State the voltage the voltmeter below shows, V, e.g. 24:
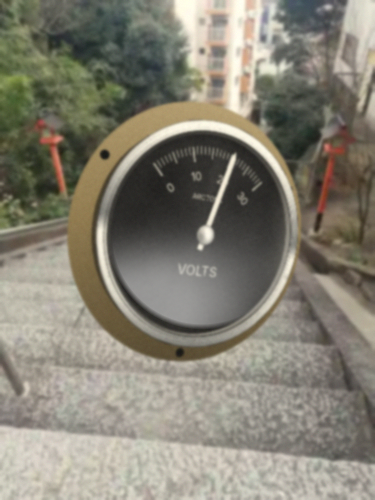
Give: 20
